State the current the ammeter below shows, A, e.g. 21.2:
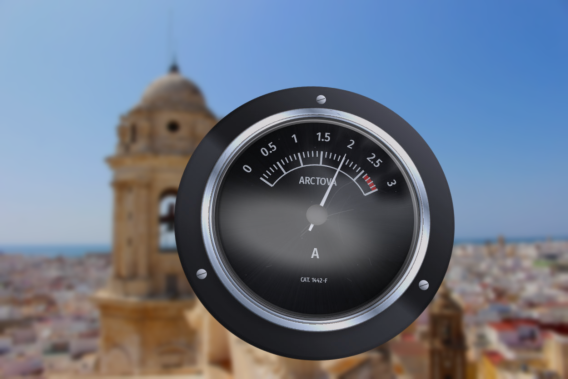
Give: 2
